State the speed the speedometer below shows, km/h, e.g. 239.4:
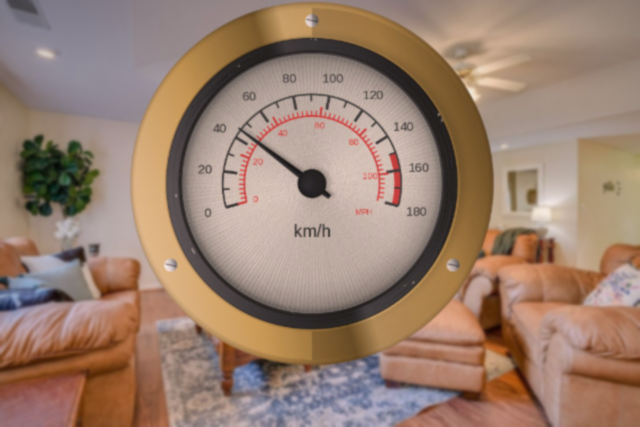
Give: 45
